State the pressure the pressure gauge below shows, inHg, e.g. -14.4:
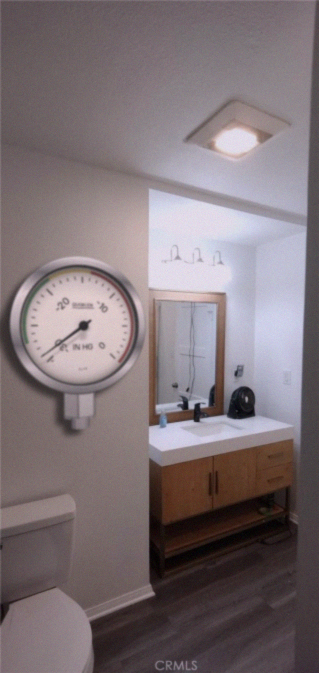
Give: -29
